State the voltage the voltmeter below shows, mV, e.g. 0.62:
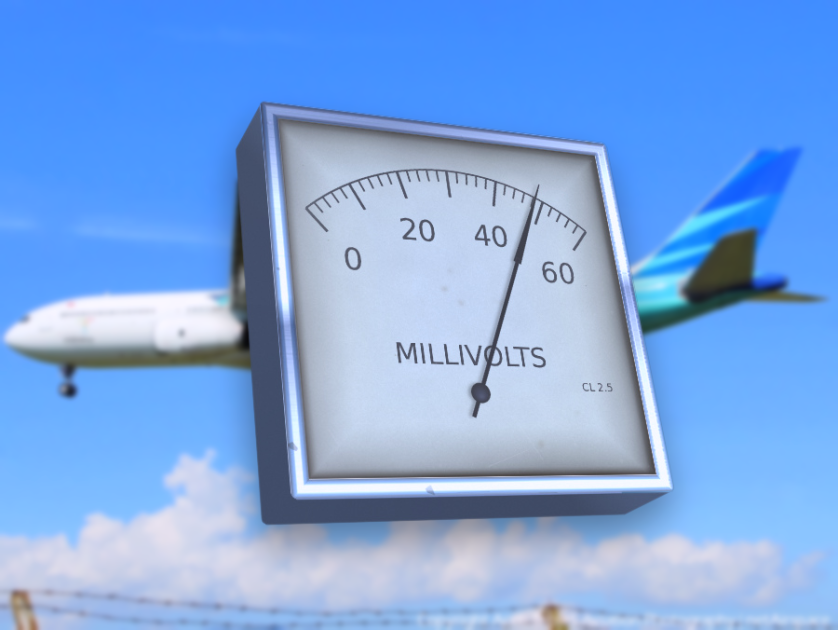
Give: 48
